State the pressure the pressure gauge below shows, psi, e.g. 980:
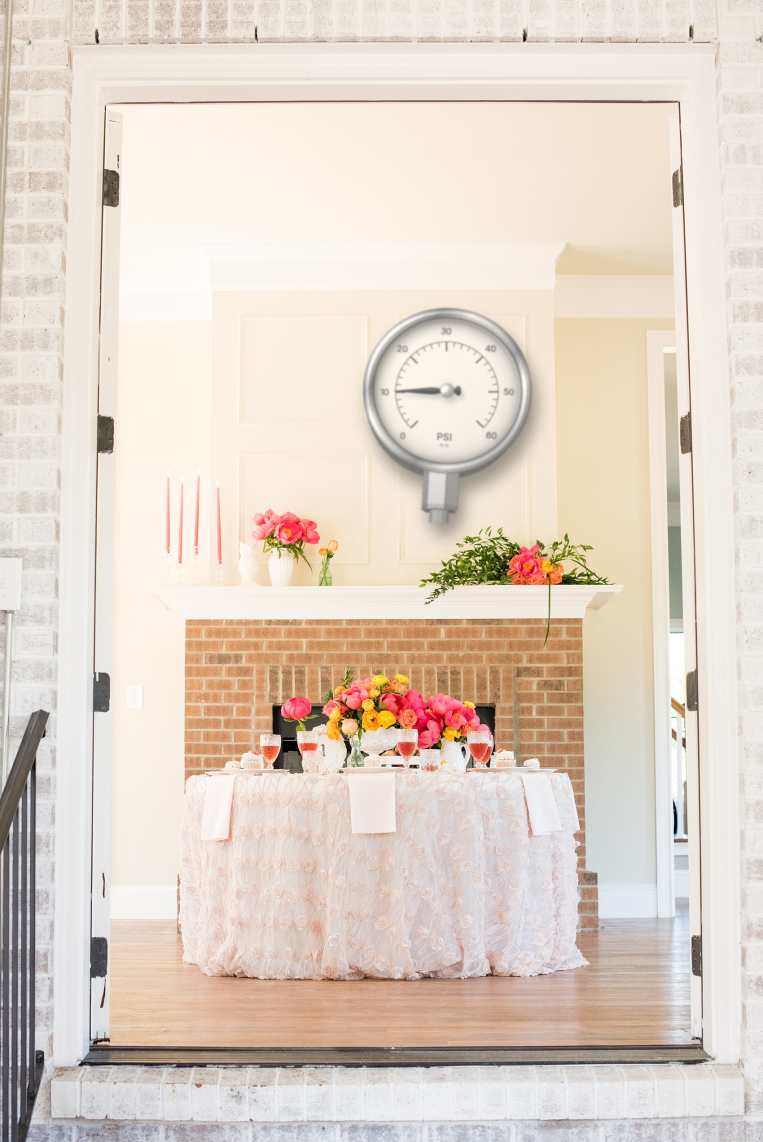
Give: 10
